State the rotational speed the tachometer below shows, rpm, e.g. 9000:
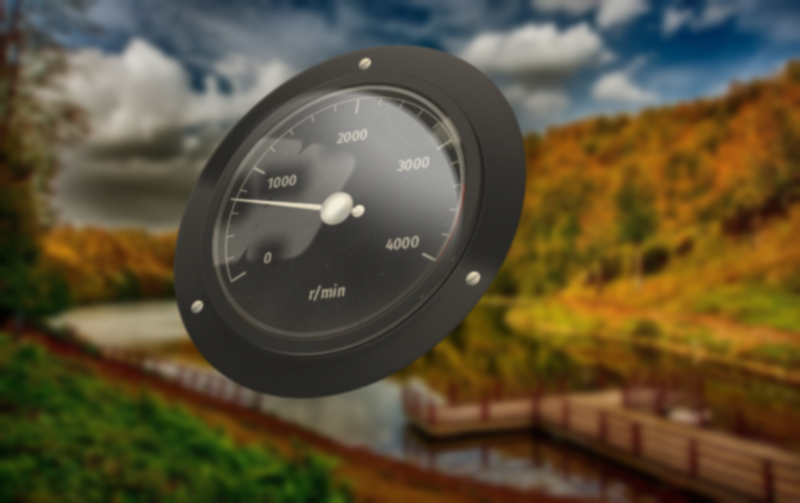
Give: 700
